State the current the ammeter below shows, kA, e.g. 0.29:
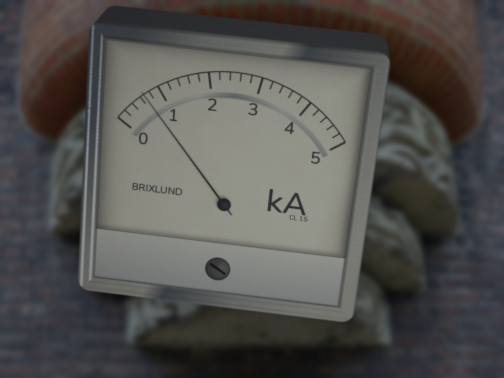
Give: 0.7
